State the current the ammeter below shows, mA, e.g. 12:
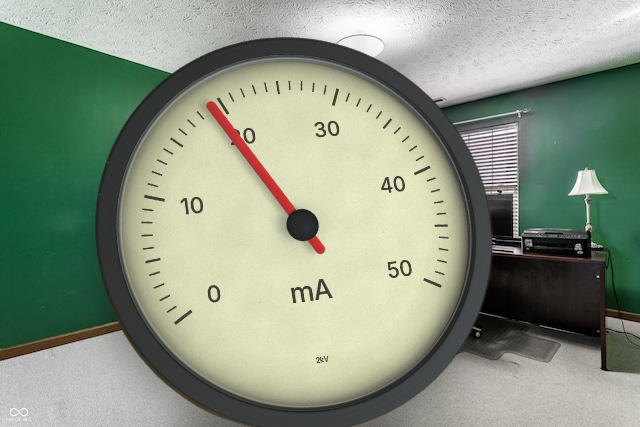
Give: 19
